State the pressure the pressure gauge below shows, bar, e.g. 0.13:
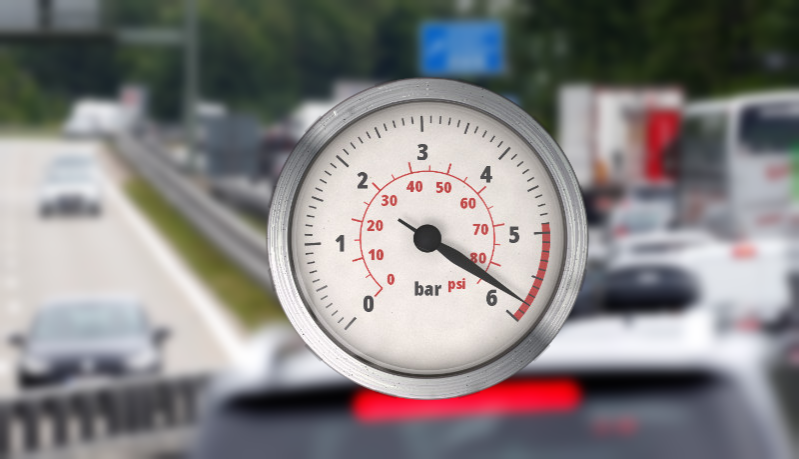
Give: 5.8
